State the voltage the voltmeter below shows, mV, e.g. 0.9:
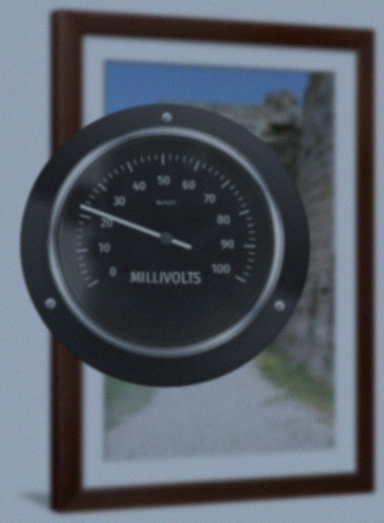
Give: 22
